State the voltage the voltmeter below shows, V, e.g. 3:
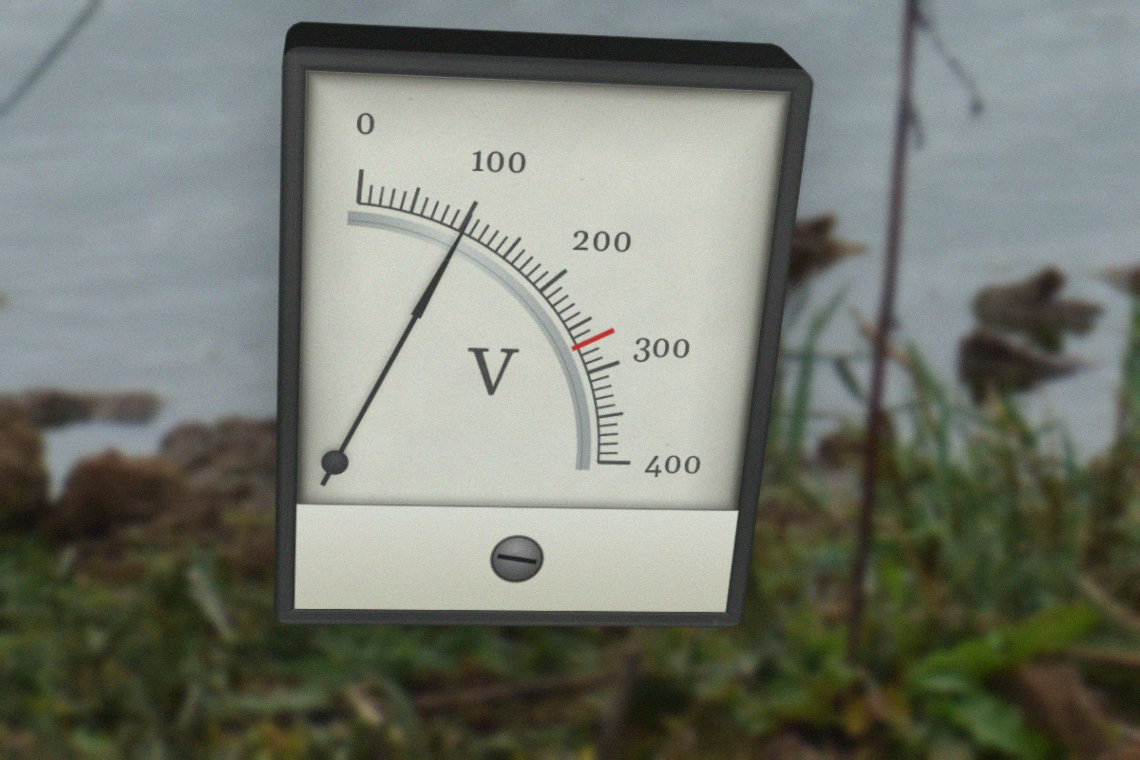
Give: 100
